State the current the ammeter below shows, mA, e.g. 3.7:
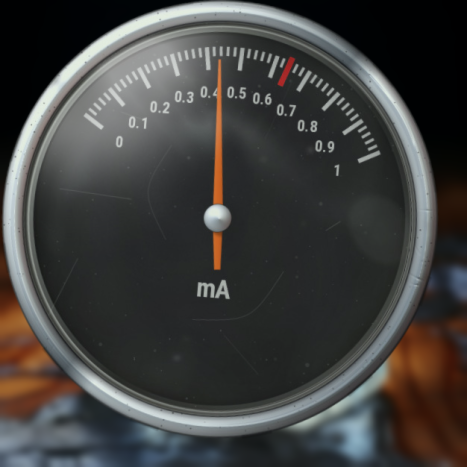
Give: 0.44
